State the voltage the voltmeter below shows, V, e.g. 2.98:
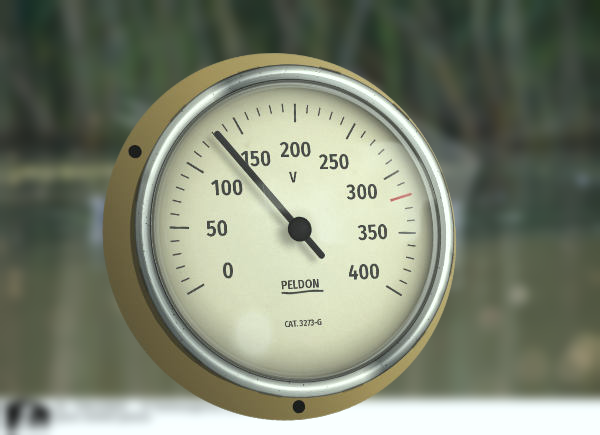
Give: 130
